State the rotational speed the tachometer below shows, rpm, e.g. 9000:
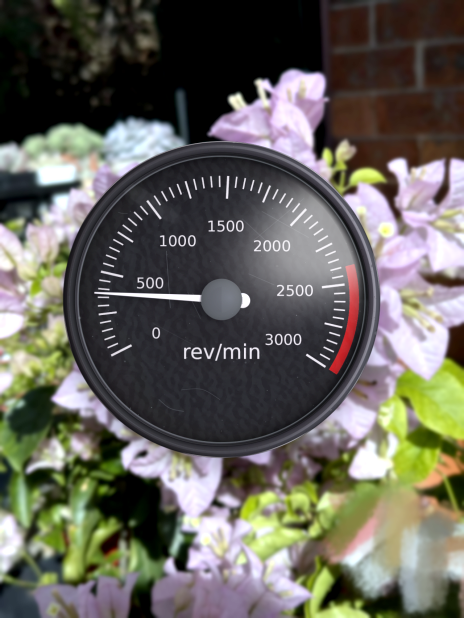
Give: 375
